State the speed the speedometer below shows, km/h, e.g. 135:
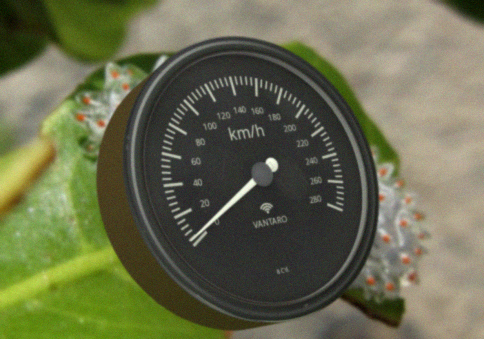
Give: 4
